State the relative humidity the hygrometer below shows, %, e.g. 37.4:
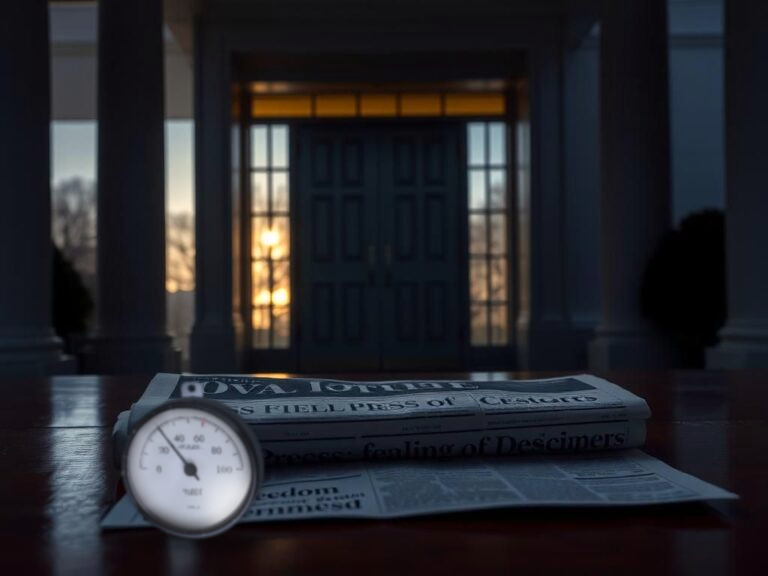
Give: 30
